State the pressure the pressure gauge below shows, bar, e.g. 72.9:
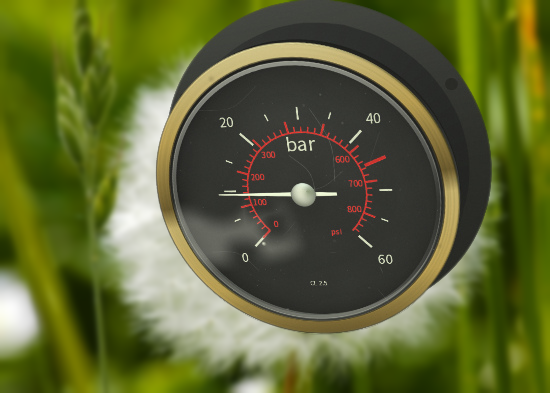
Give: 10
